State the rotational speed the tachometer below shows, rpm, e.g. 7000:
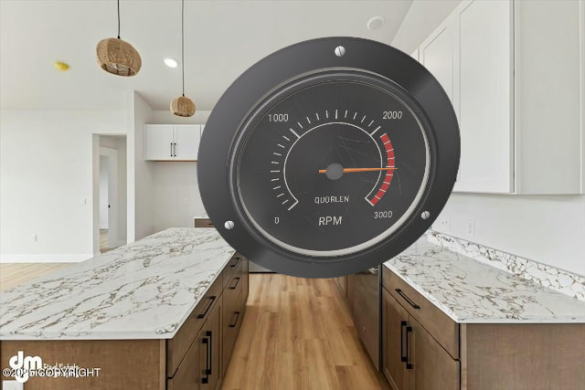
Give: 2500
